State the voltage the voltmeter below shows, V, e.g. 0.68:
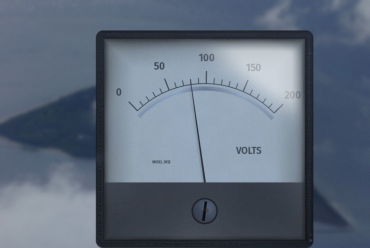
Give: 80
